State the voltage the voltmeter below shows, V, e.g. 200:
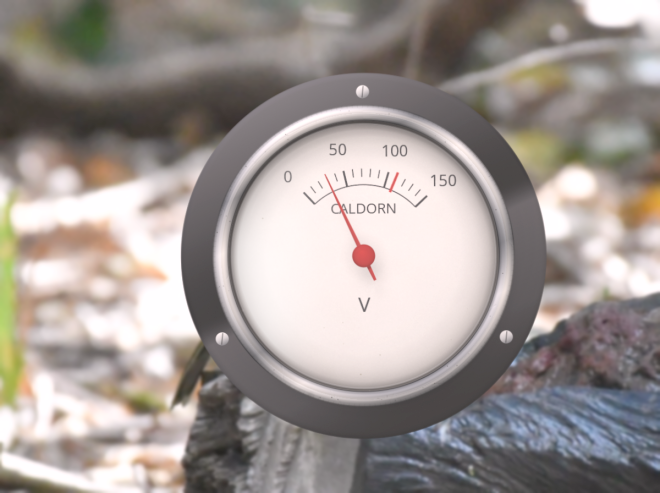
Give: 30
